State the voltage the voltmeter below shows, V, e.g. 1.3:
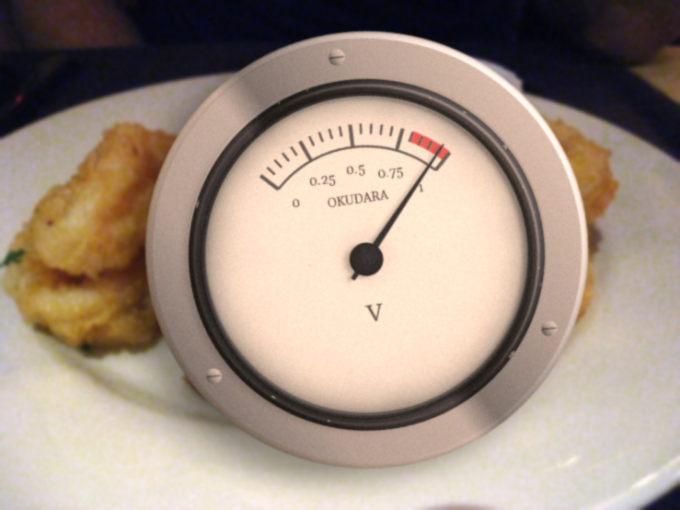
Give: 0.95
